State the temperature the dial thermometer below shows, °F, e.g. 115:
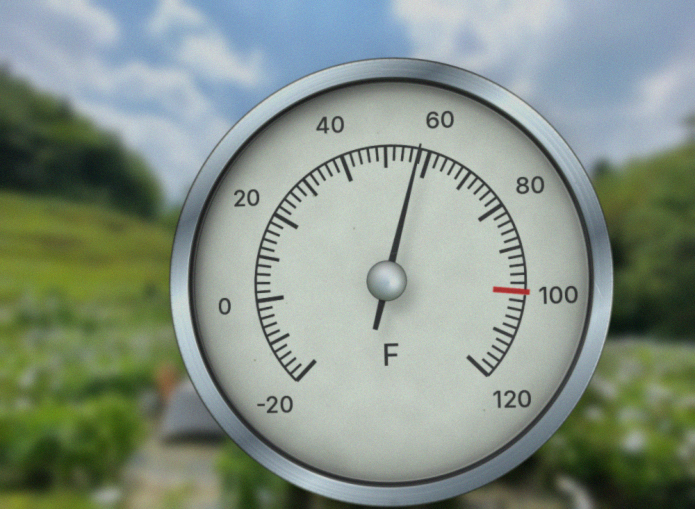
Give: 58
